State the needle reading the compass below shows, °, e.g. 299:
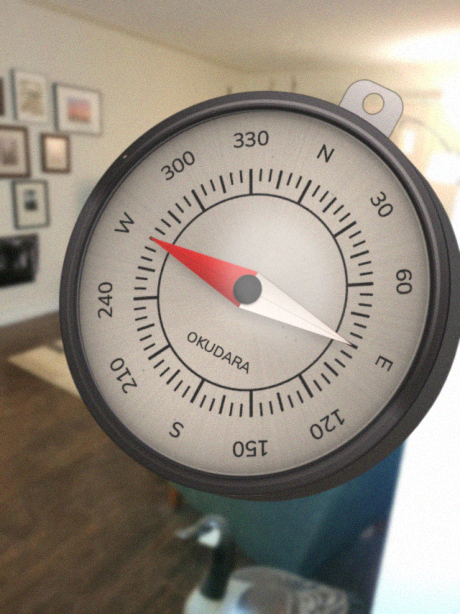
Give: 270
